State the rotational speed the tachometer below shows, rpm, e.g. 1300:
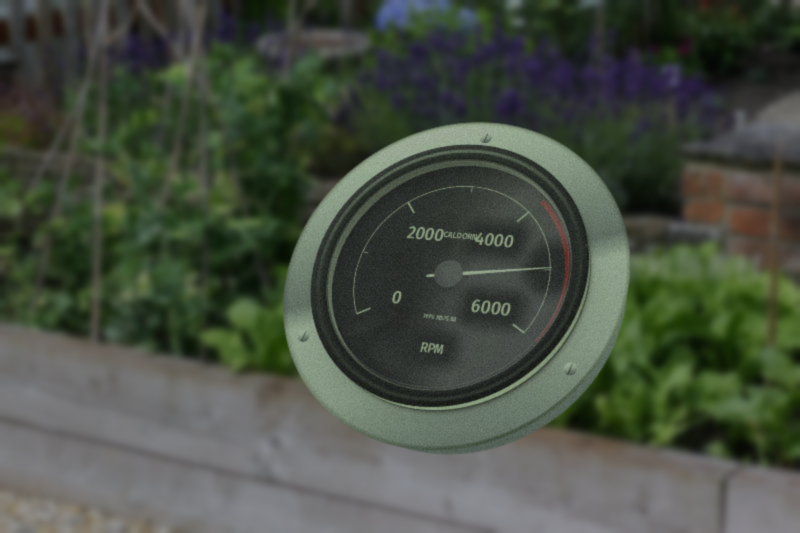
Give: 5000
